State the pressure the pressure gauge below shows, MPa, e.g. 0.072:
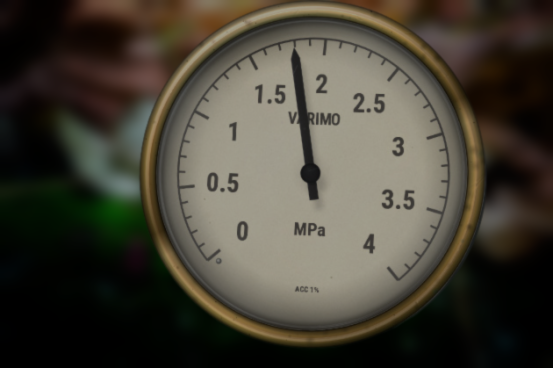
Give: 1.8
